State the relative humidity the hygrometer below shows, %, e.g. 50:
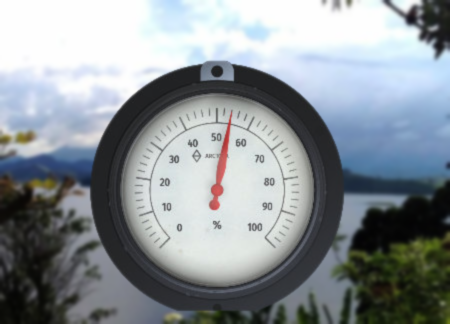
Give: 54
